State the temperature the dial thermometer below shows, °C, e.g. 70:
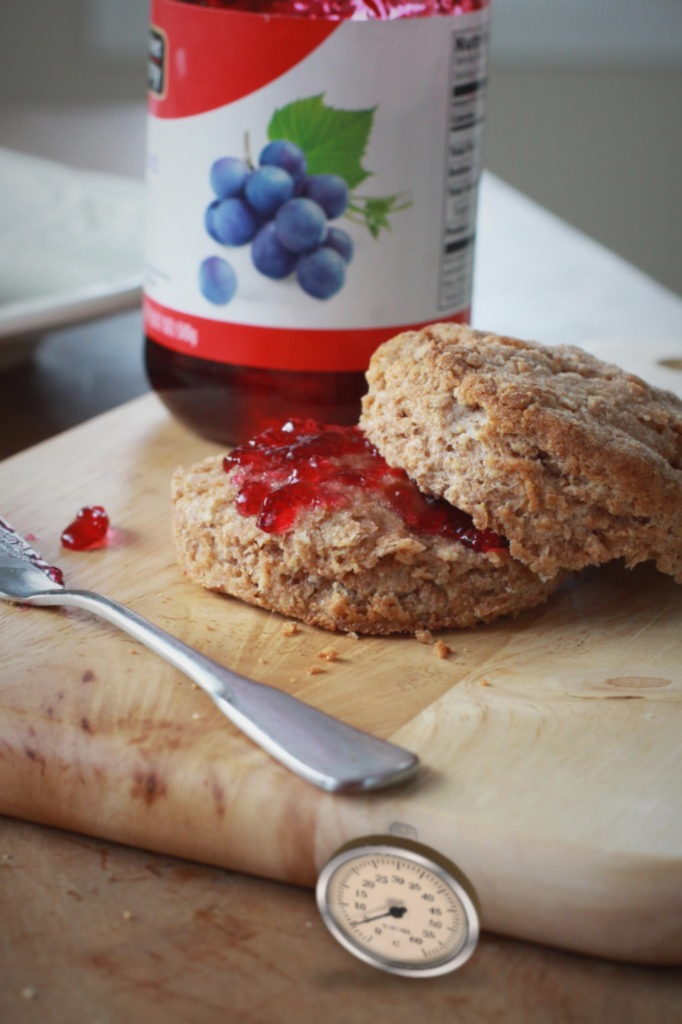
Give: 5
